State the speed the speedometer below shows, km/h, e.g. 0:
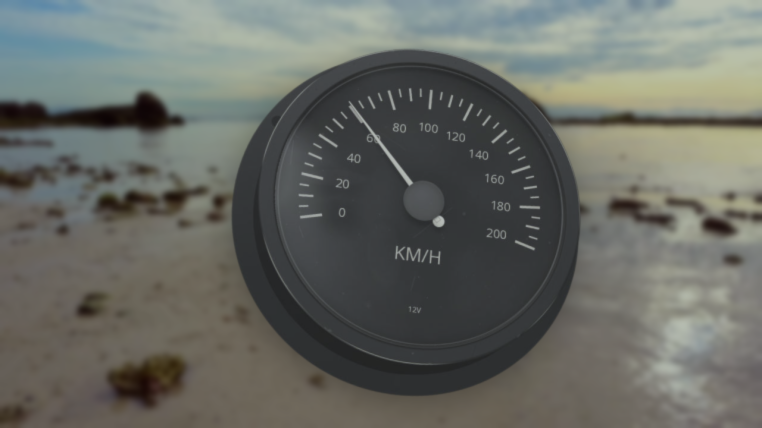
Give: 60
